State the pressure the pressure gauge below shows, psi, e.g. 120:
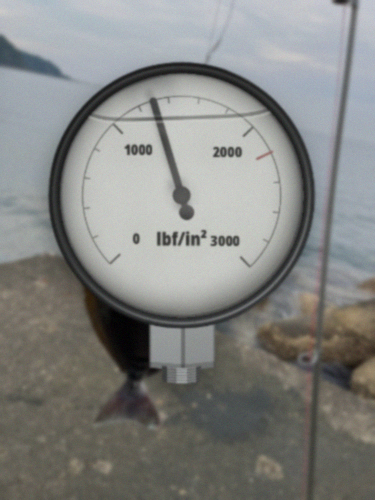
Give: 1300
